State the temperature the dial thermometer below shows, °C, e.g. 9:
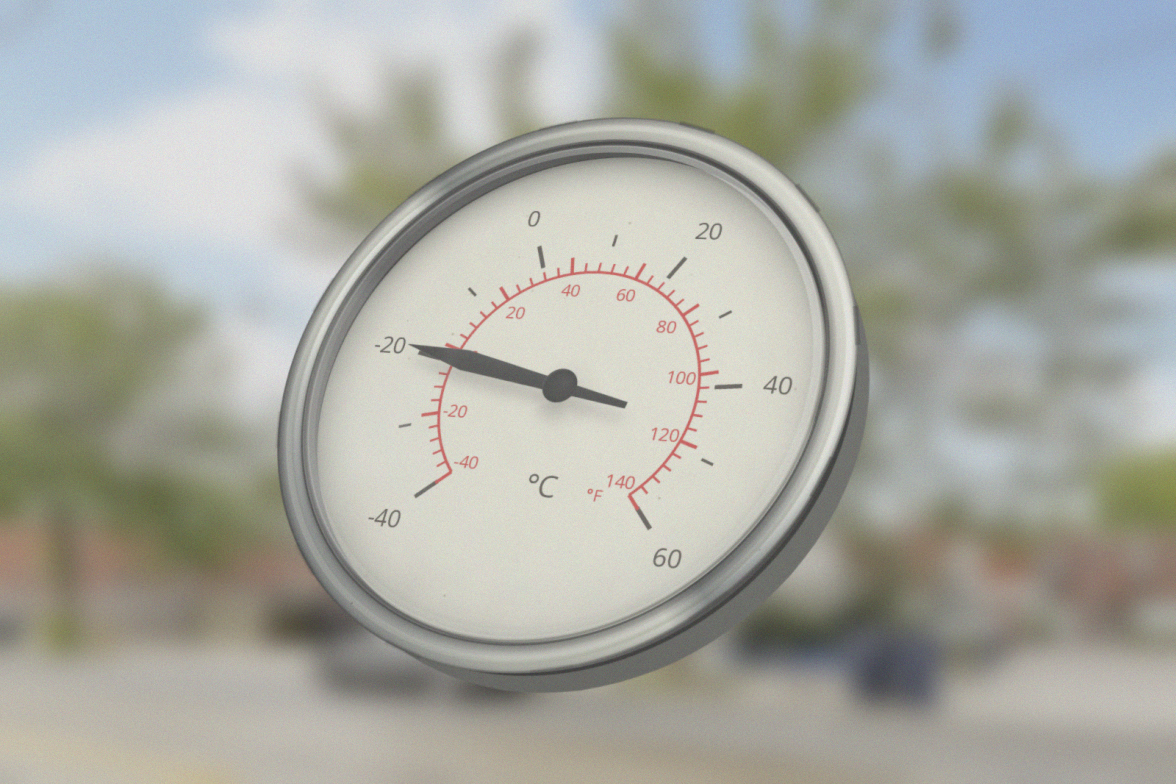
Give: -20
